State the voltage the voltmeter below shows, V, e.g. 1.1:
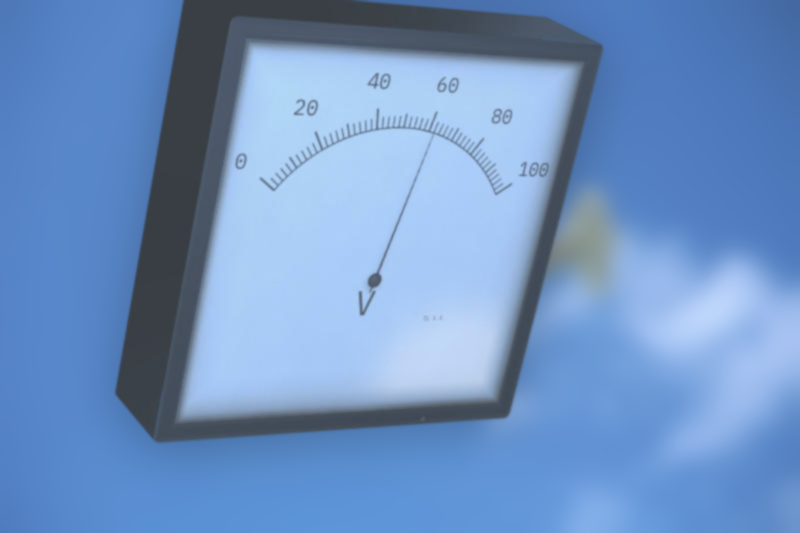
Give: 60
